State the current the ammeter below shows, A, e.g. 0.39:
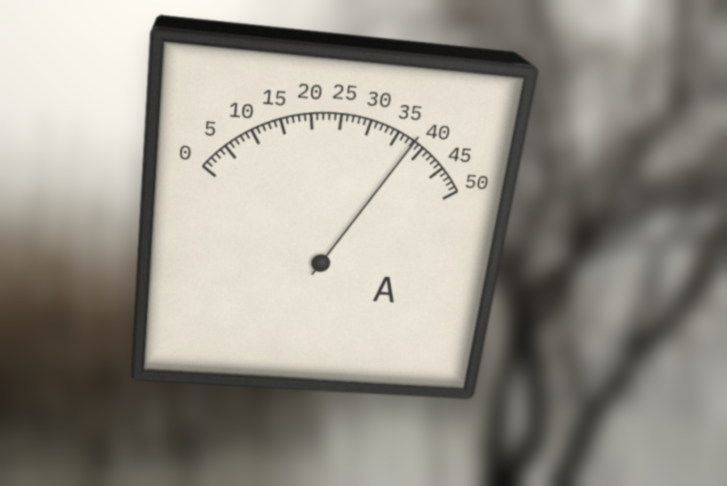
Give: 38
